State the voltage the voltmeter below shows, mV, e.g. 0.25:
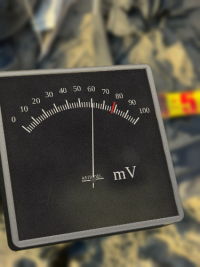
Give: 60
